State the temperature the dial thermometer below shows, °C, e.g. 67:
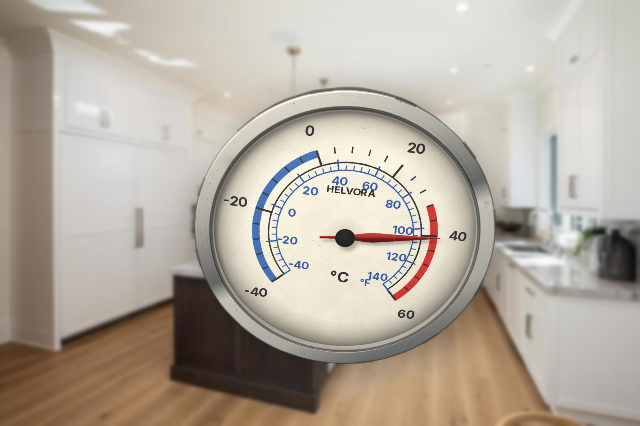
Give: 40
